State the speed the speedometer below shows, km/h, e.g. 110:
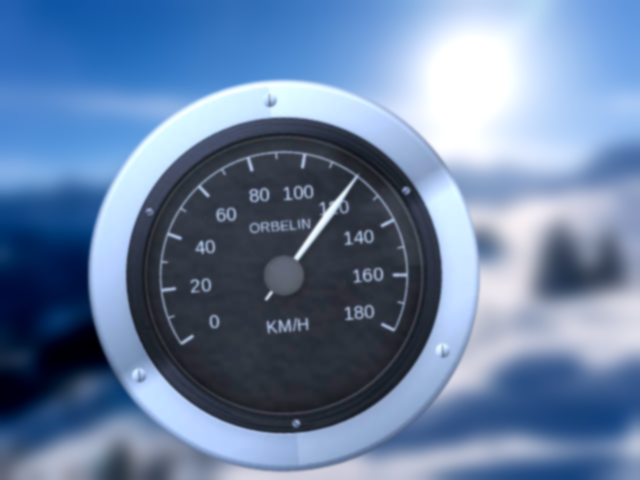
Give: 120
